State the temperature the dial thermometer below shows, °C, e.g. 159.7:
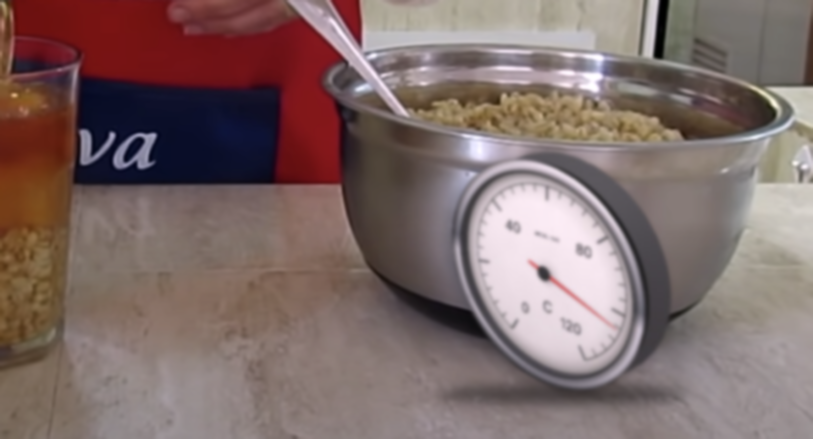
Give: 104
